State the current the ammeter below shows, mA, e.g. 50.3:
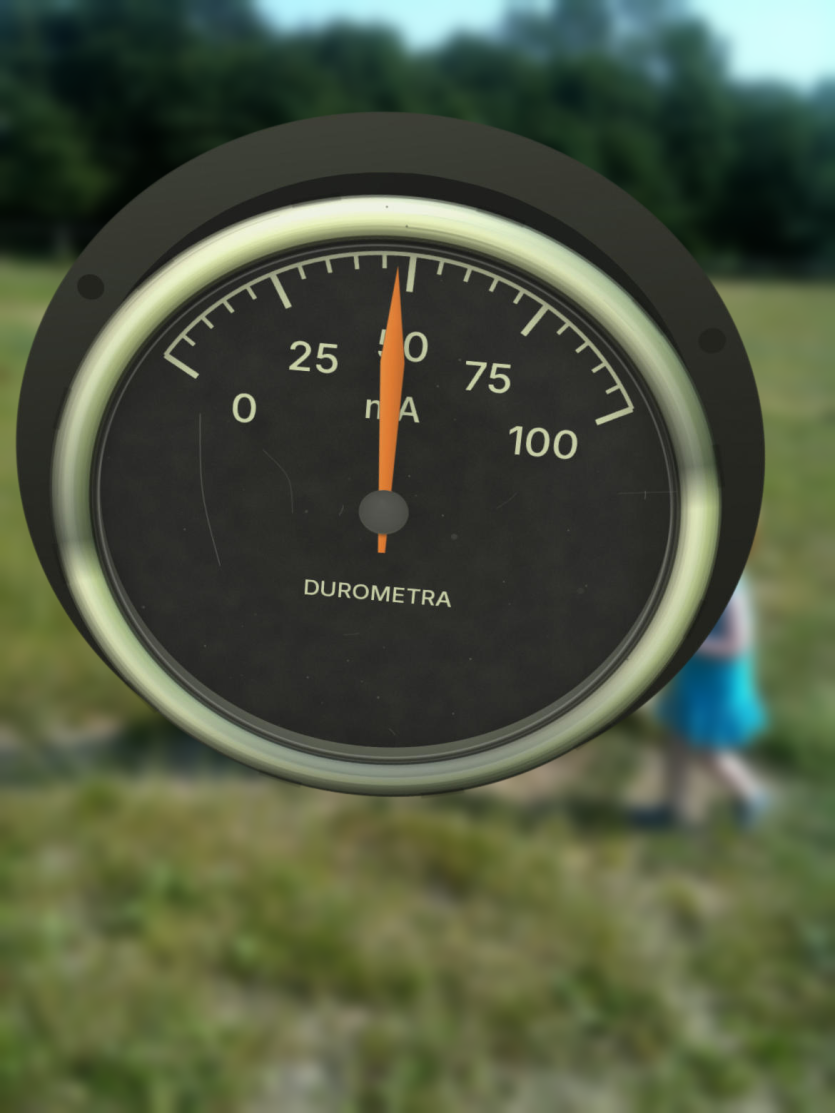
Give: 47.5
